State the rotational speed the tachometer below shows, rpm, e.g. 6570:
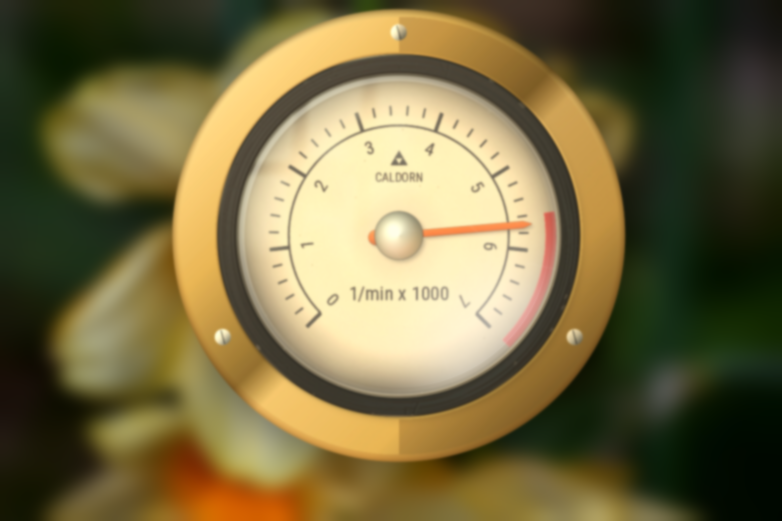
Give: 5700
